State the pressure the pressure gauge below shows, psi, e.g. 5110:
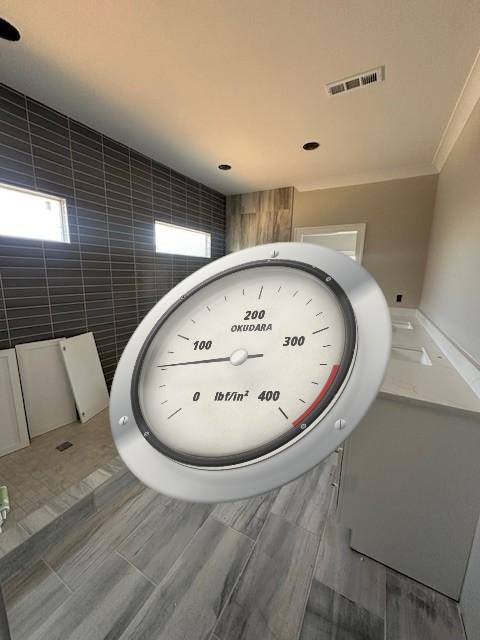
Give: 60
